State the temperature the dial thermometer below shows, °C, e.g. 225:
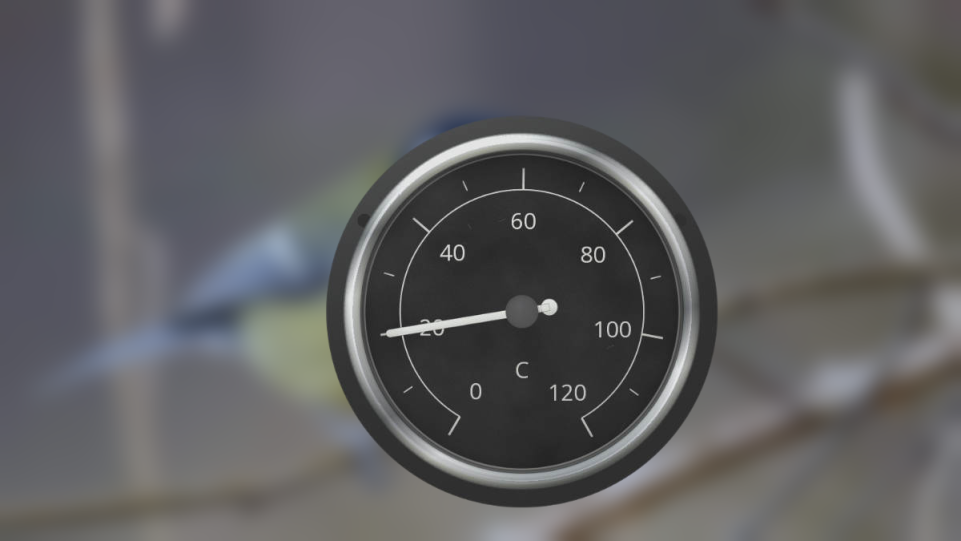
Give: 20
